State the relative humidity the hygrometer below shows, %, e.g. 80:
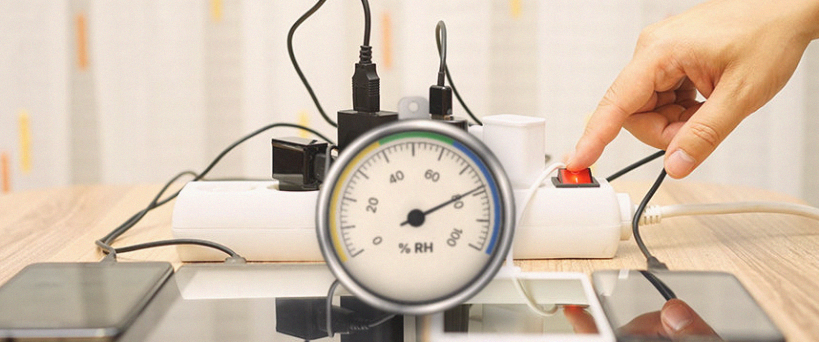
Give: 78
